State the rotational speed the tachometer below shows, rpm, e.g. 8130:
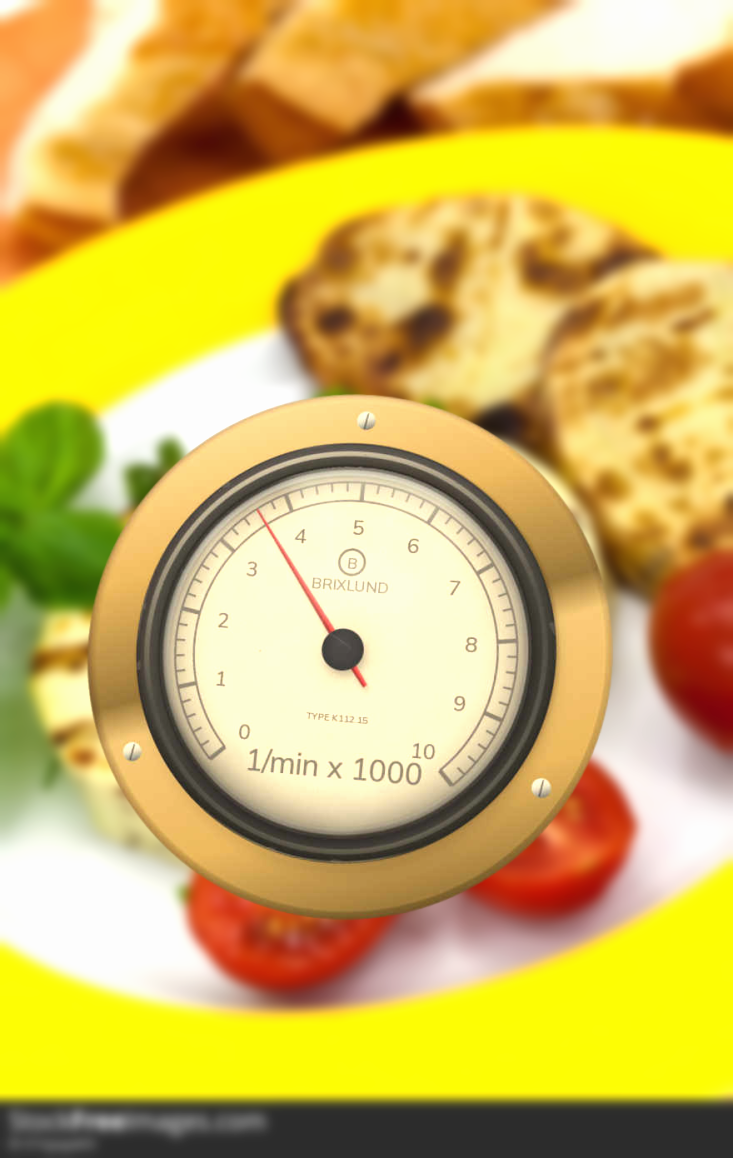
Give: 3600
